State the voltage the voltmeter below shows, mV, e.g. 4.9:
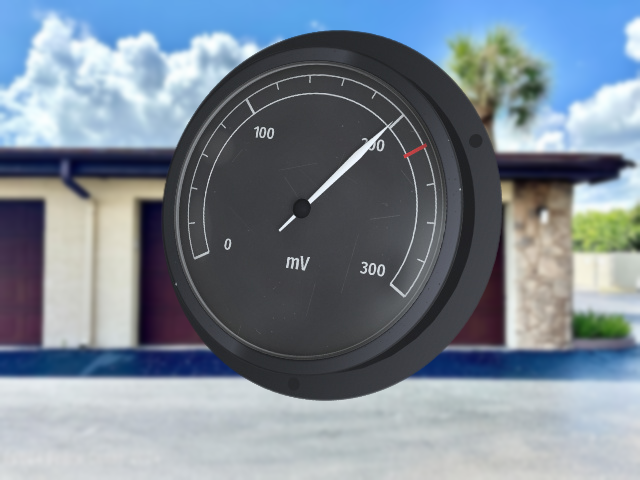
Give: 200
